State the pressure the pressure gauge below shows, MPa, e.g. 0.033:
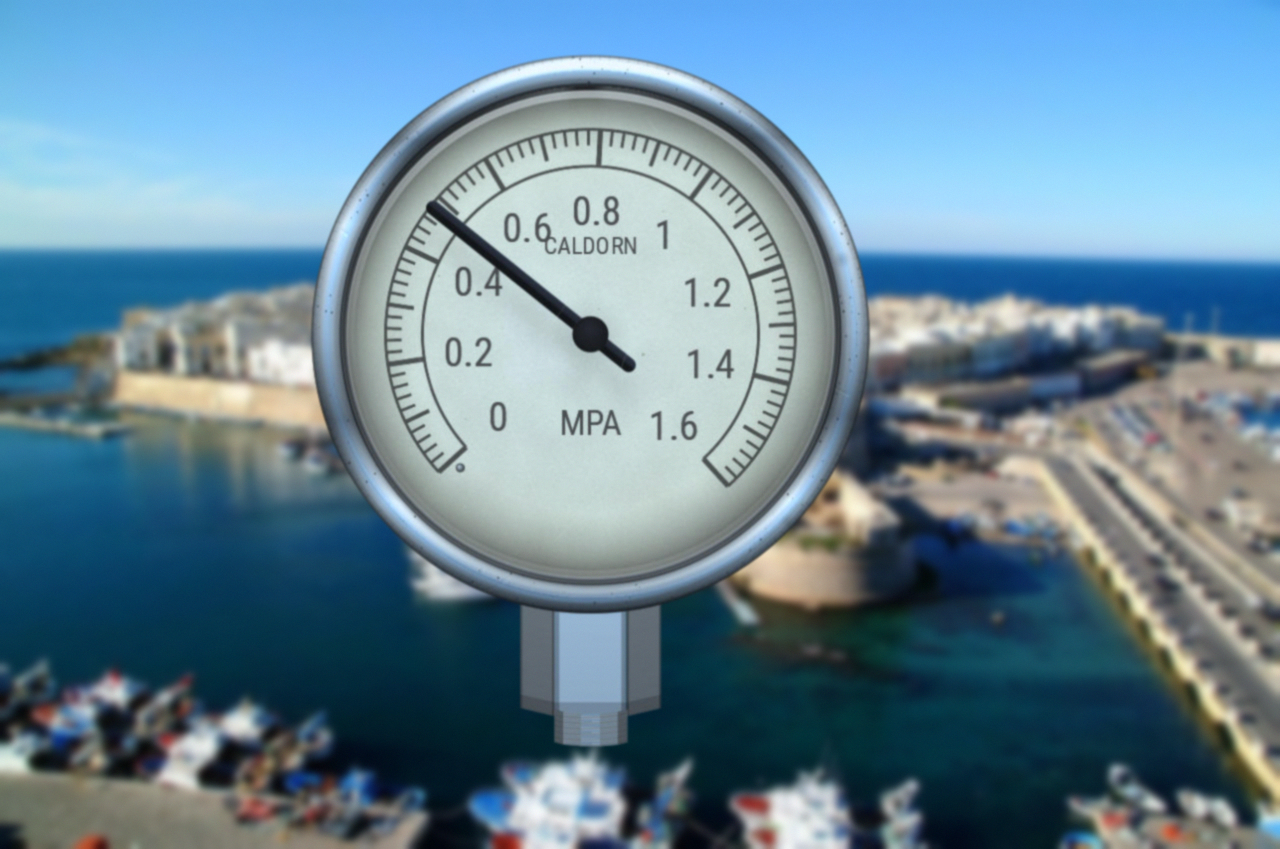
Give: 0.48
